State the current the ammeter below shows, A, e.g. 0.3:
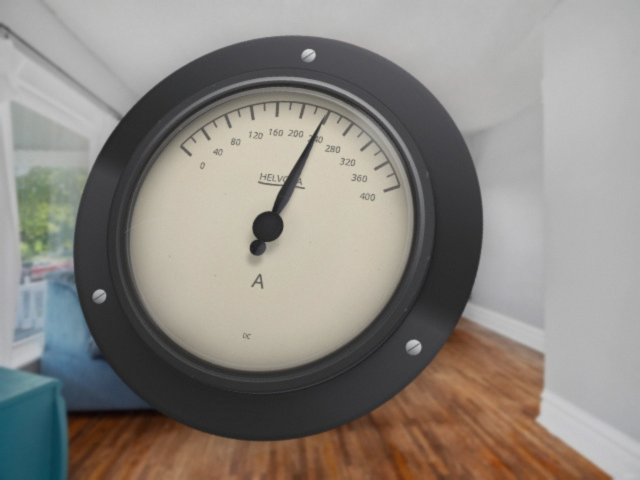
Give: 240
